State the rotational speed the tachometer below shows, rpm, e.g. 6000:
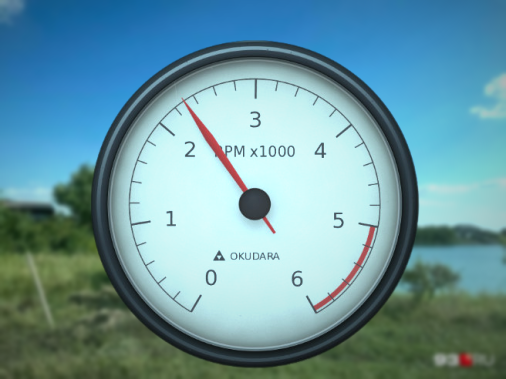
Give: 2300
